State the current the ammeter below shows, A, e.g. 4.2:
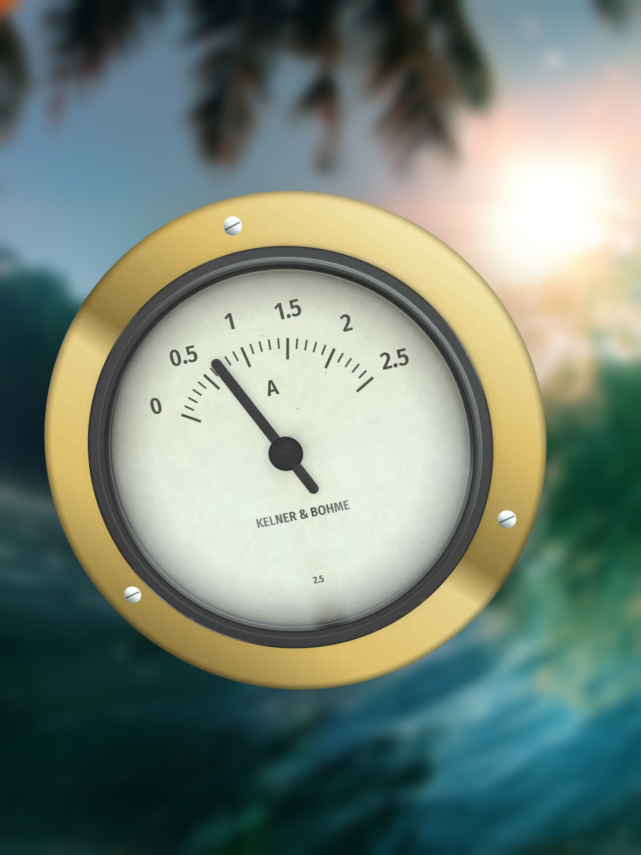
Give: 0.7
